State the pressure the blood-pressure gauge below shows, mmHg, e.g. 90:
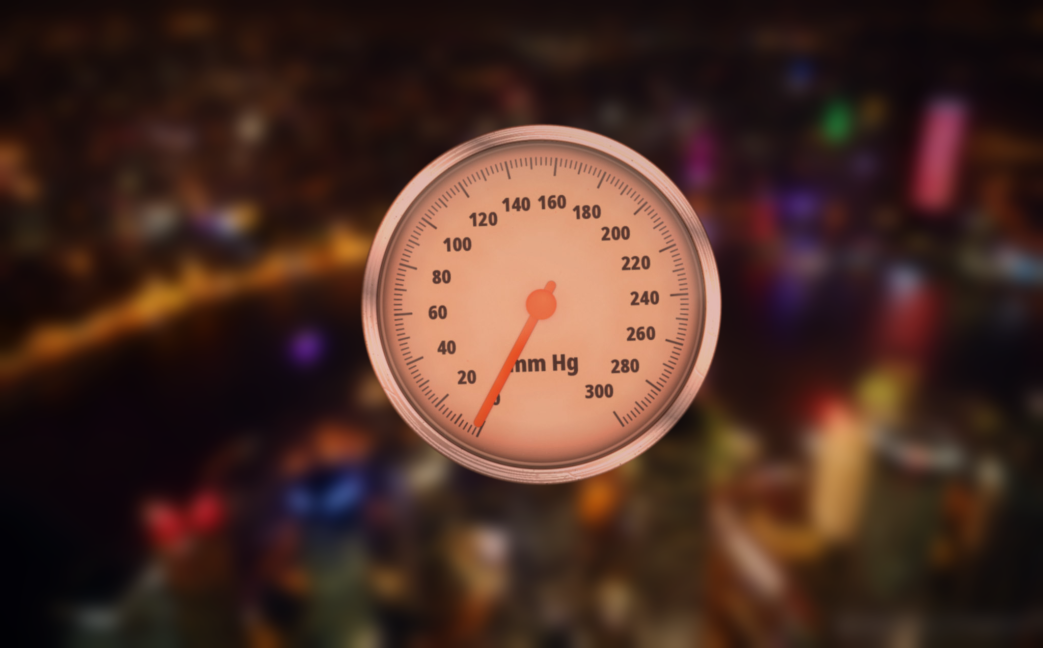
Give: 2
